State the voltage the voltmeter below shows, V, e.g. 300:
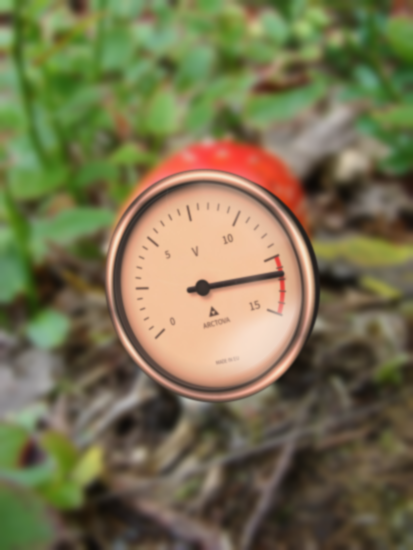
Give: 13.25
